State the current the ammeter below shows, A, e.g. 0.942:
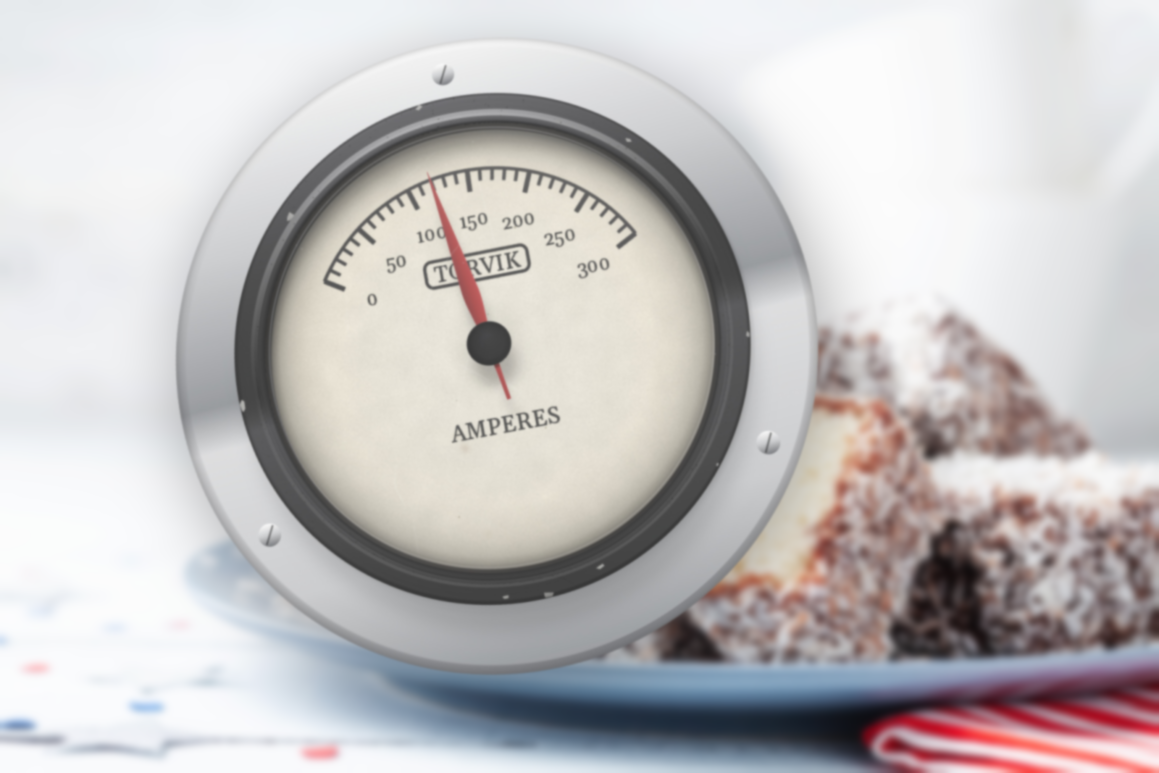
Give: 120
